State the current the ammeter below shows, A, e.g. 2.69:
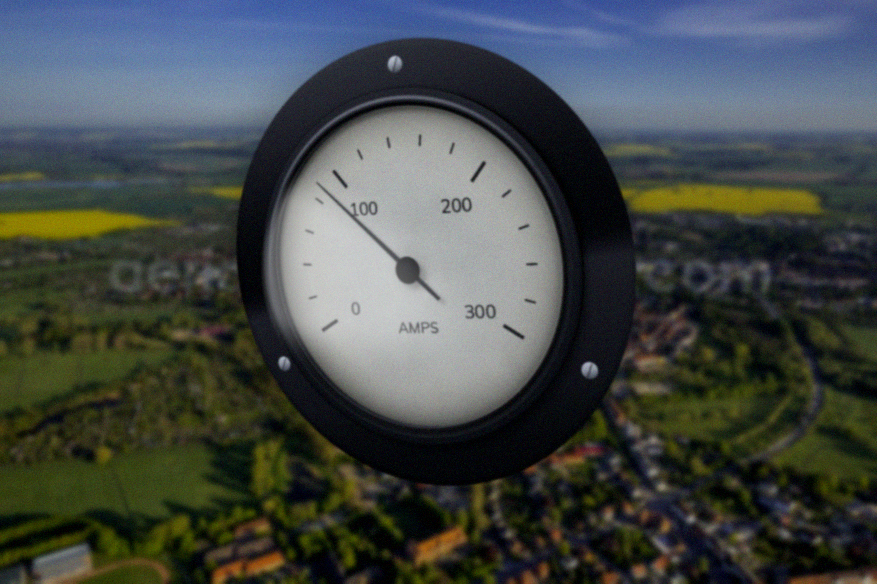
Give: 90
